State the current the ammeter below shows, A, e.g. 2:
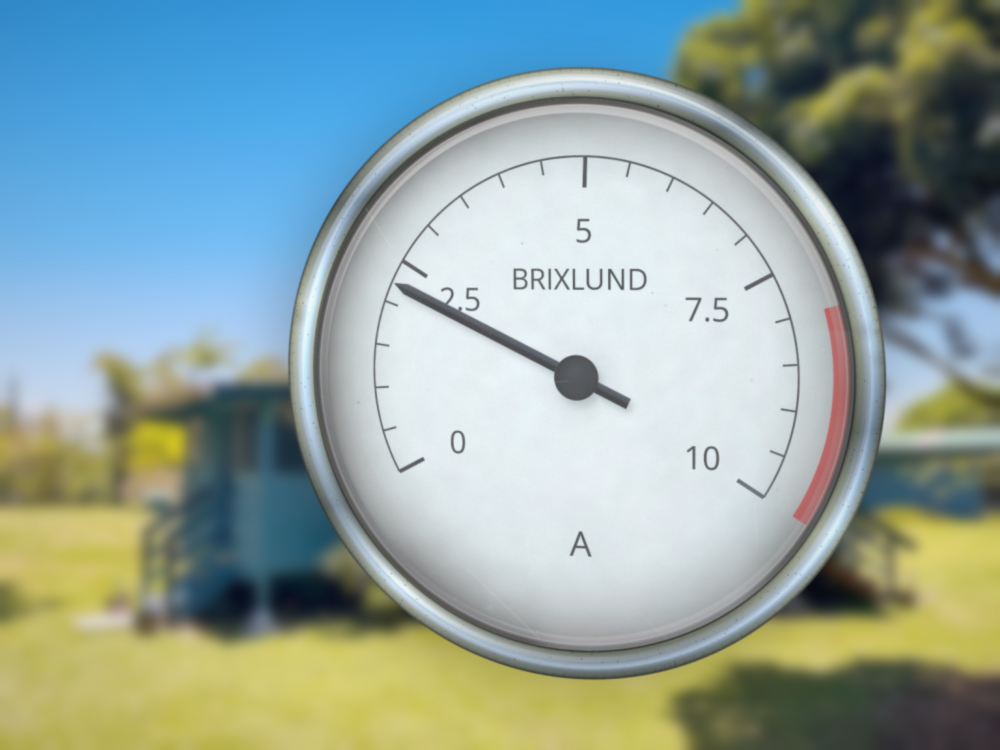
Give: 2.25
